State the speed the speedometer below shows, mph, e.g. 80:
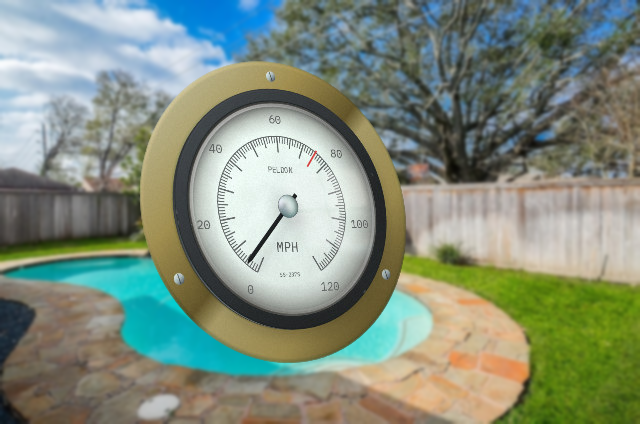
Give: 5
